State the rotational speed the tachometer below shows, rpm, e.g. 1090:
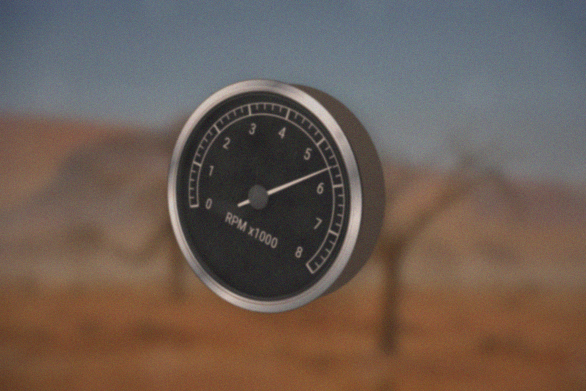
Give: 5600
